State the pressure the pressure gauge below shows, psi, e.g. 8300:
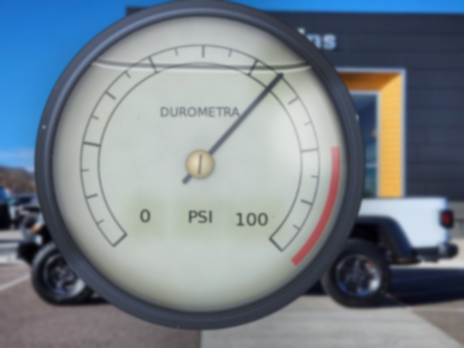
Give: 65
